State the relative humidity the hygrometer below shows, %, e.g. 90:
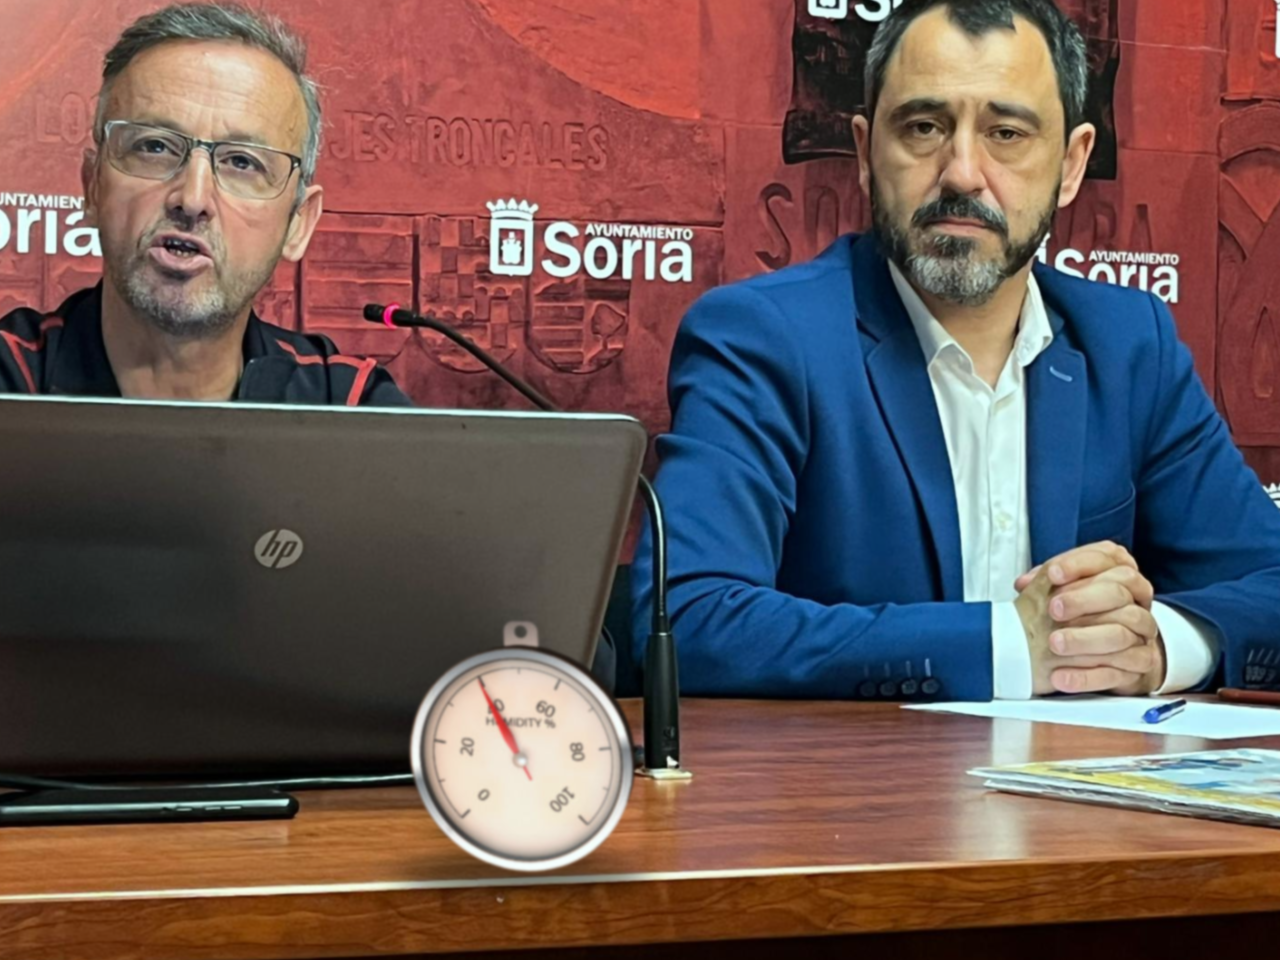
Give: 40
